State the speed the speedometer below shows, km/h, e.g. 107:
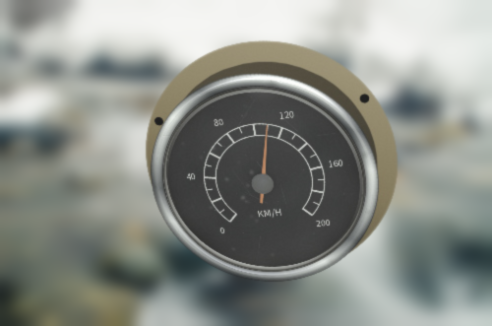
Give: 110
